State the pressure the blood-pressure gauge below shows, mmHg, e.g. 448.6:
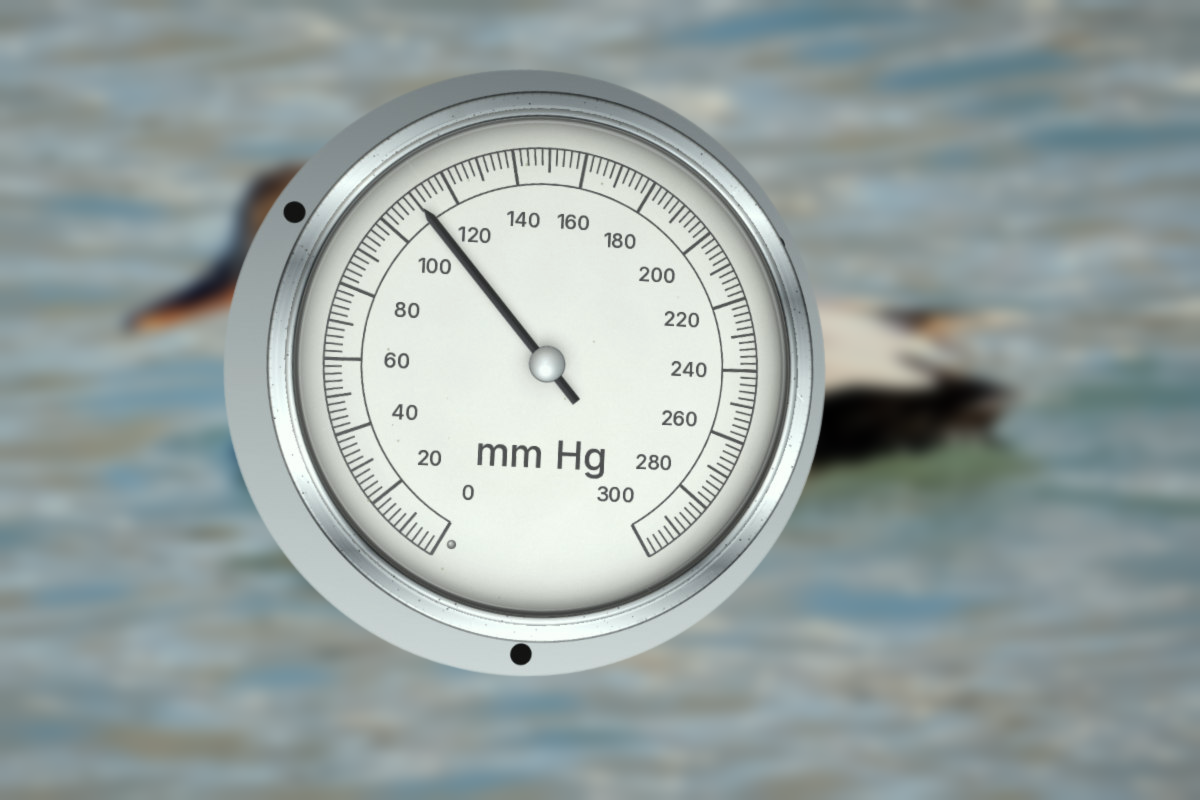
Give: 110
